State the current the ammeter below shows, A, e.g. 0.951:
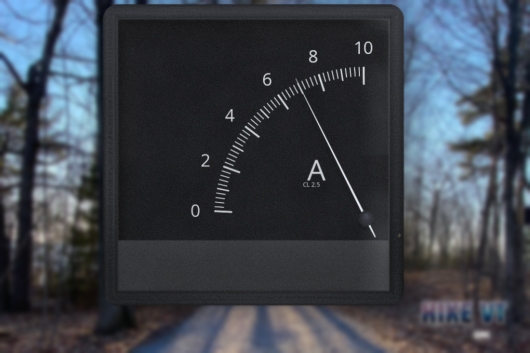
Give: 7
